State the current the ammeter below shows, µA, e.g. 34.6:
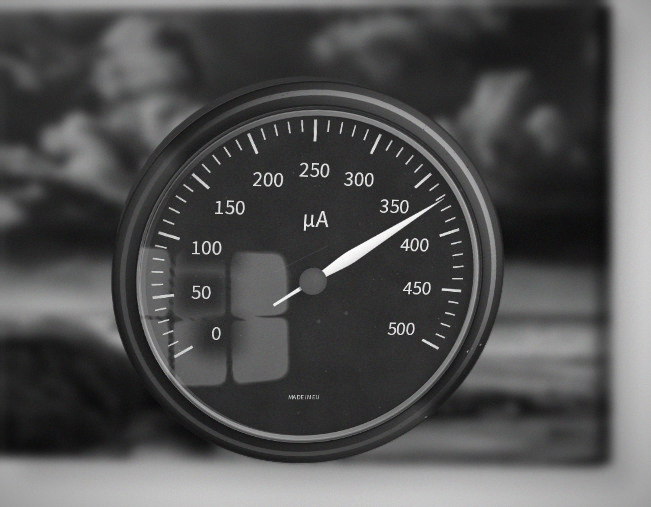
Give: 370
